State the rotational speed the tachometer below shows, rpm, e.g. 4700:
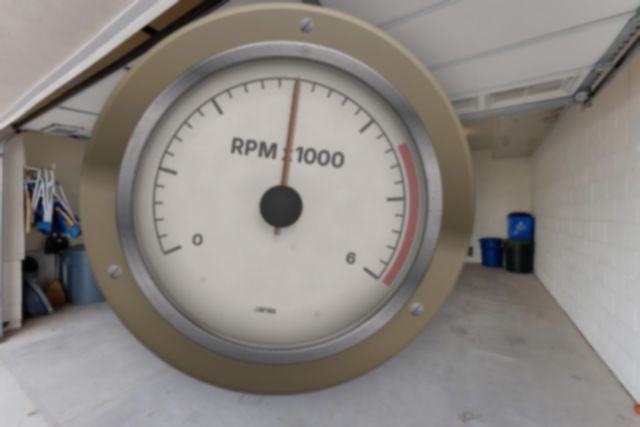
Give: 3000
